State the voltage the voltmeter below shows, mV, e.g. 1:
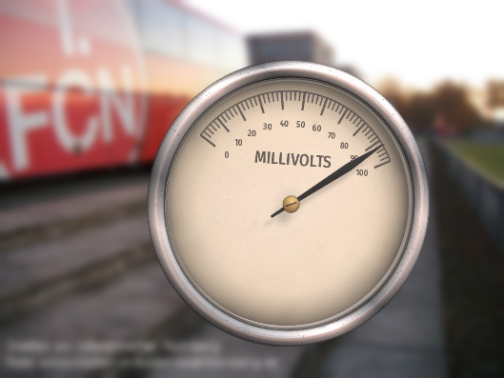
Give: 92
